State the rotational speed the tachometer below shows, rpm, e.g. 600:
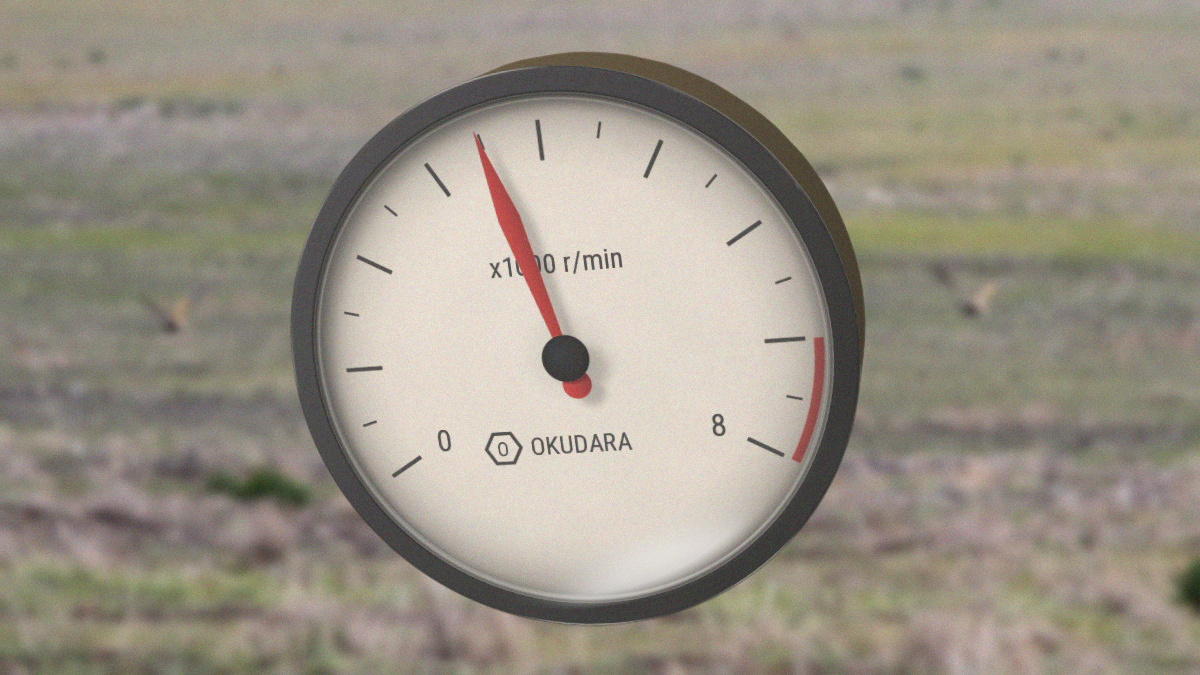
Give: 3500
